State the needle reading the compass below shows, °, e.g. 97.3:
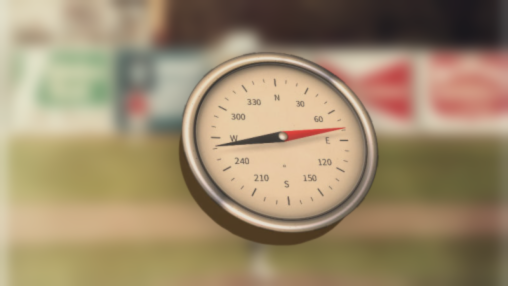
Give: 80
